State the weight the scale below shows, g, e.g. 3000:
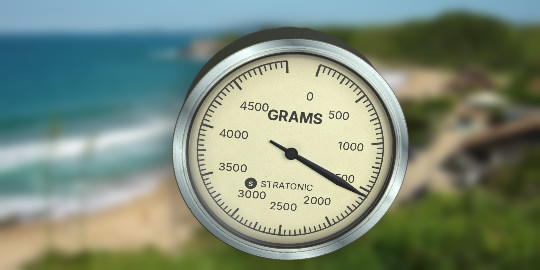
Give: 1550
